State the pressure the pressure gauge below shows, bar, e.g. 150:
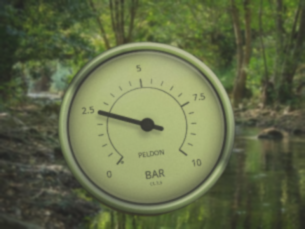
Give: 2.5
